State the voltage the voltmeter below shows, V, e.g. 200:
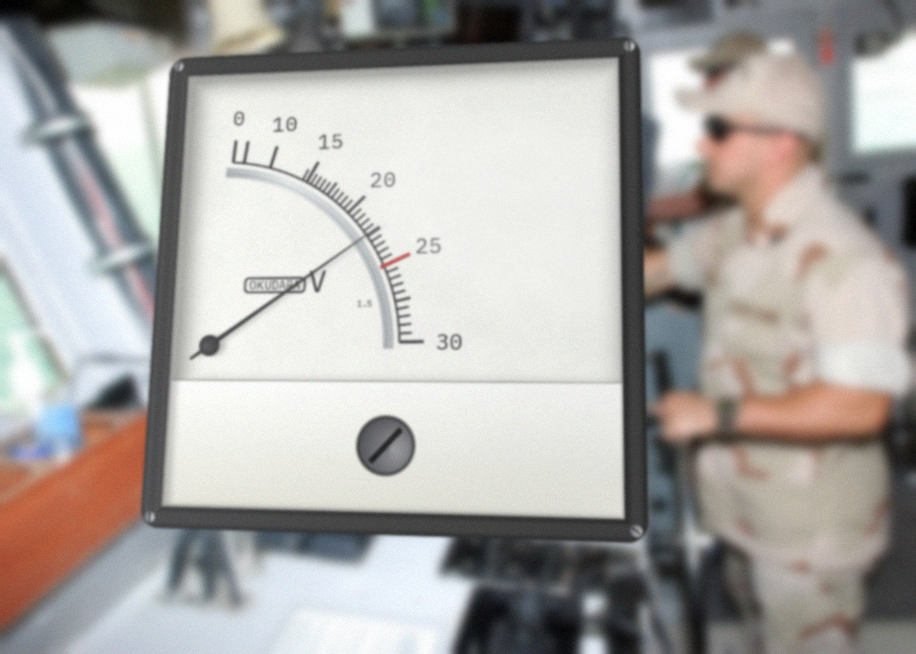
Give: 22.5
